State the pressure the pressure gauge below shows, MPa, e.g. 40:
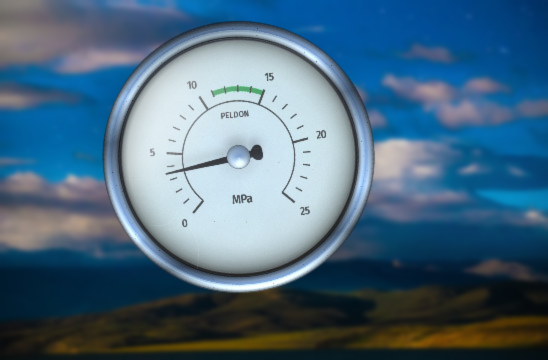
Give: 3.5
